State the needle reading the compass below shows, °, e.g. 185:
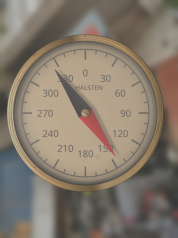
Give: 145
